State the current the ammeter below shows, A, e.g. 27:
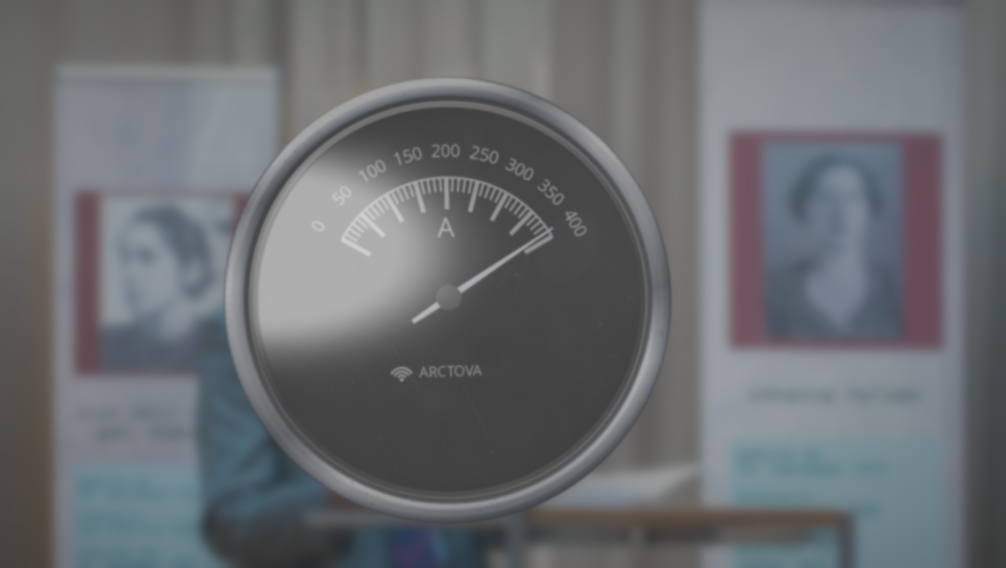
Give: 390
